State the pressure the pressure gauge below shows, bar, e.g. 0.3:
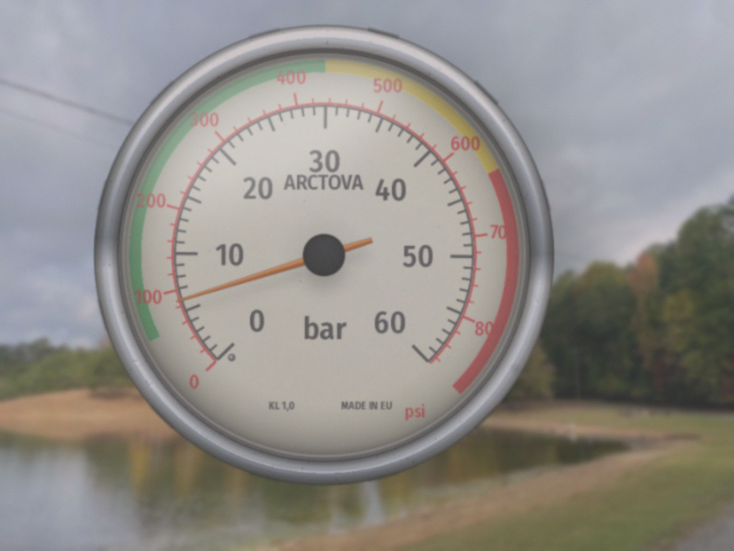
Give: 6
